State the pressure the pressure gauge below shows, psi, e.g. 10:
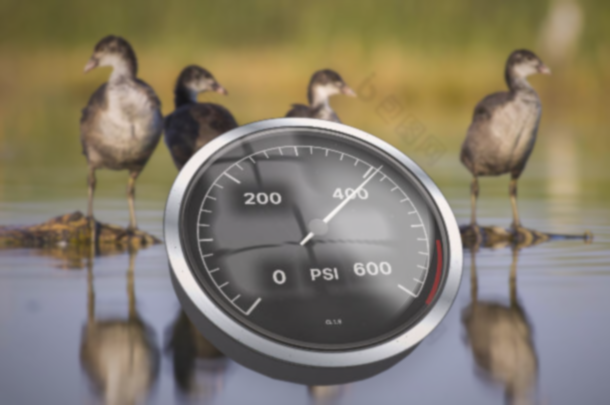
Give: 410
